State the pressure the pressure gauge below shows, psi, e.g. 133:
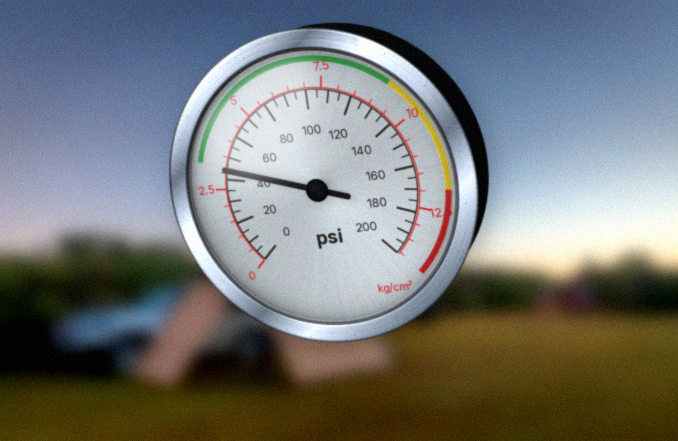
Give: 45
